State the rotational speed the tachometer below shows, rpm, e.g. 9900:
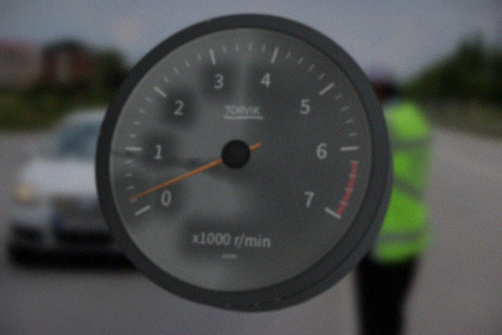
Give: 200
